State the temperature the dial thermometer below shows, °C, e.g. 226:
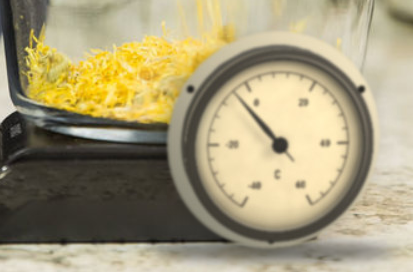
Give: -4
